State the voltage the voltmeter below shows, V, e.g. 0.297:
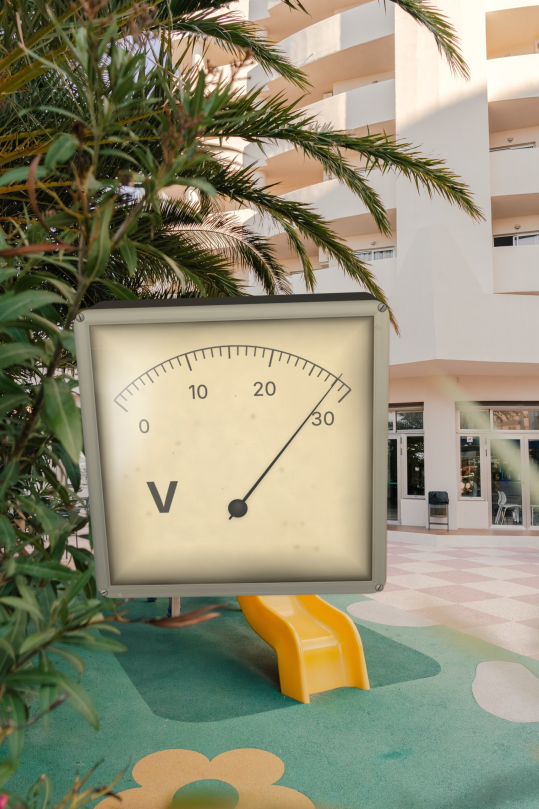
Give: 28
